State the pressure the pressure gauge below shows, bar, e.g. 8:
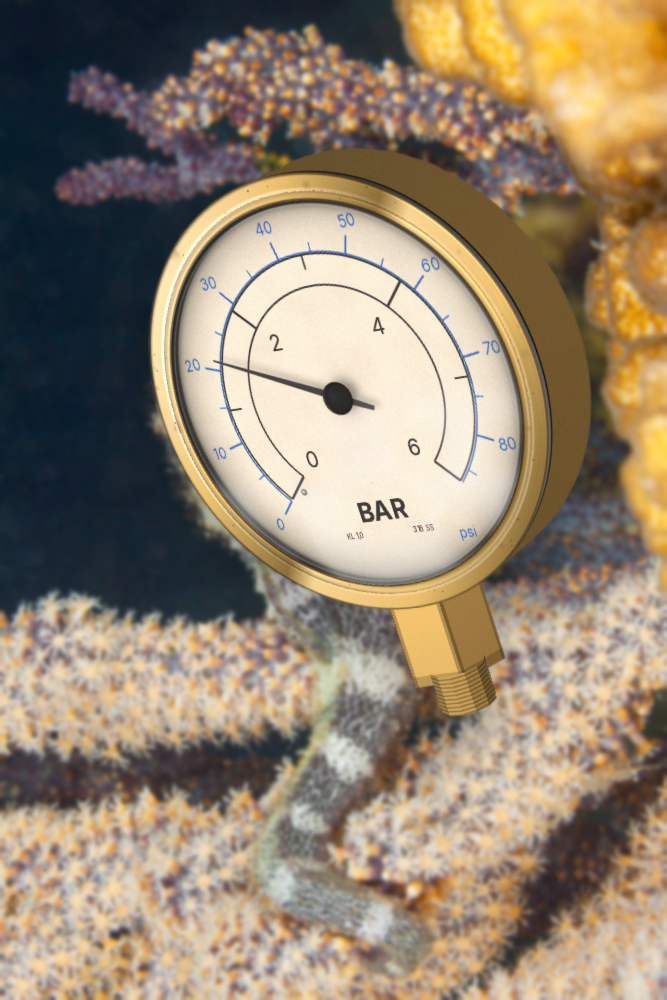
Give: 1.5
